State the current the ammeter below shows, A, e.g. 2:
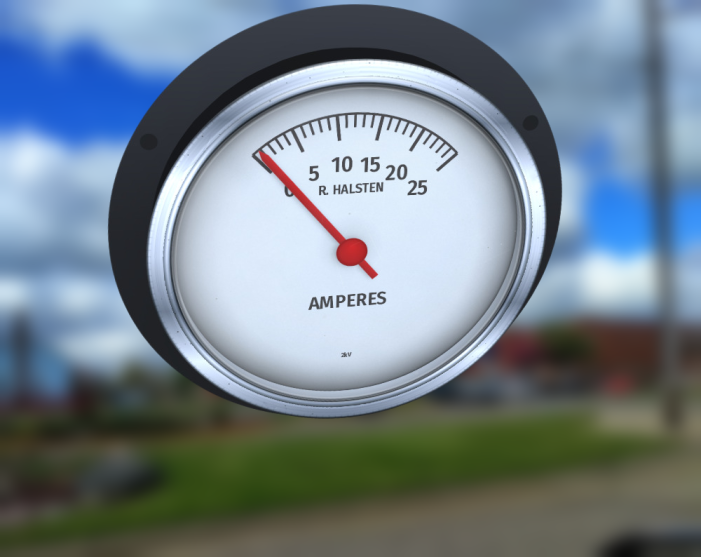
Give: 1
